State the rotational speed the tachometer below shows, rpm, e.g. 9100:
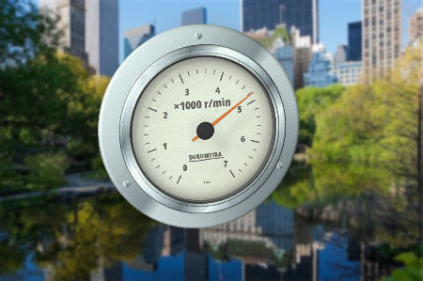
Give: 4800
